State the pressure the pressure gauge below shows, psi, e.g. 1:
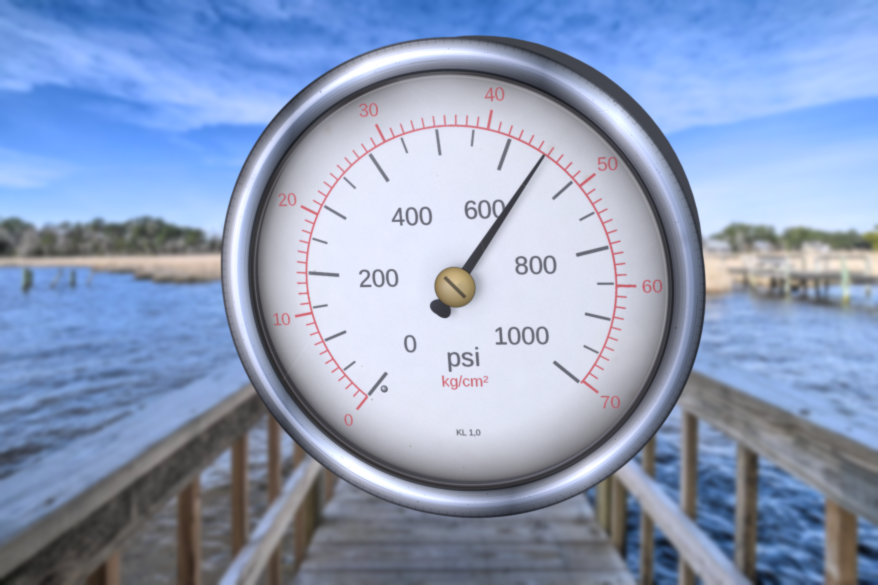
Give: 650
